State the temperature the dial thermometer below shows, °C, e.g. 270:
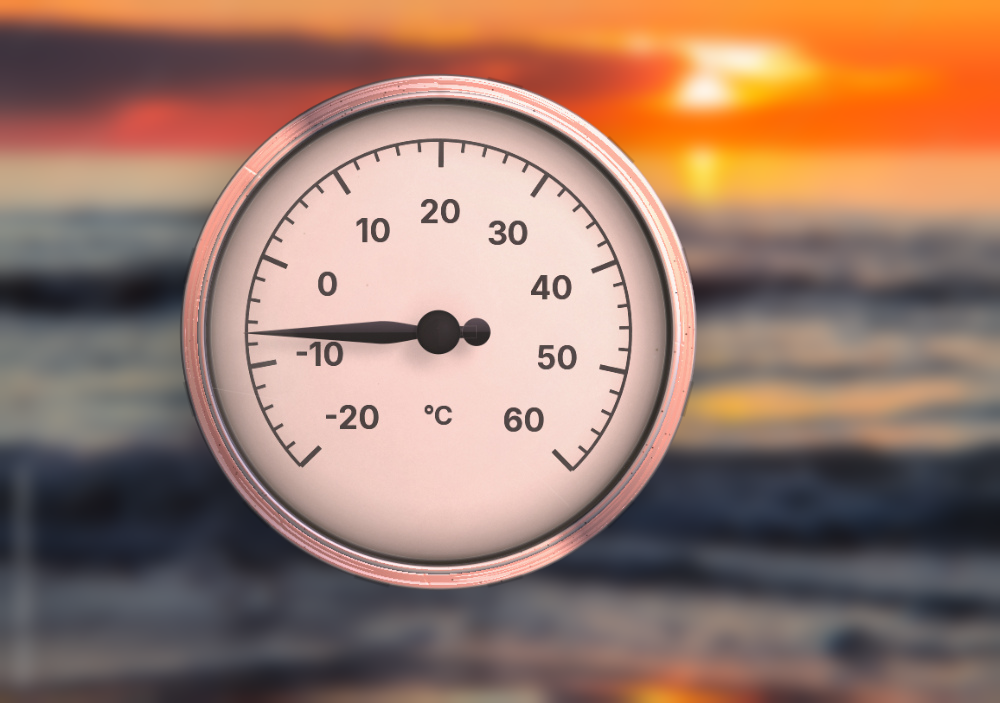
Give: -7
